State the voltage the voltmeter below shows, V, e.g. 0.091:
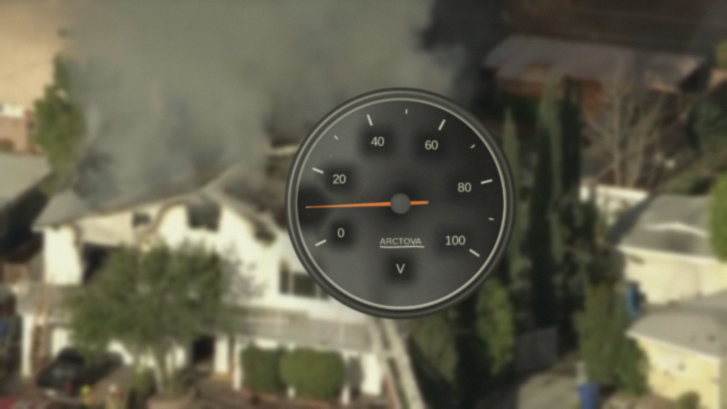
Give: 10
